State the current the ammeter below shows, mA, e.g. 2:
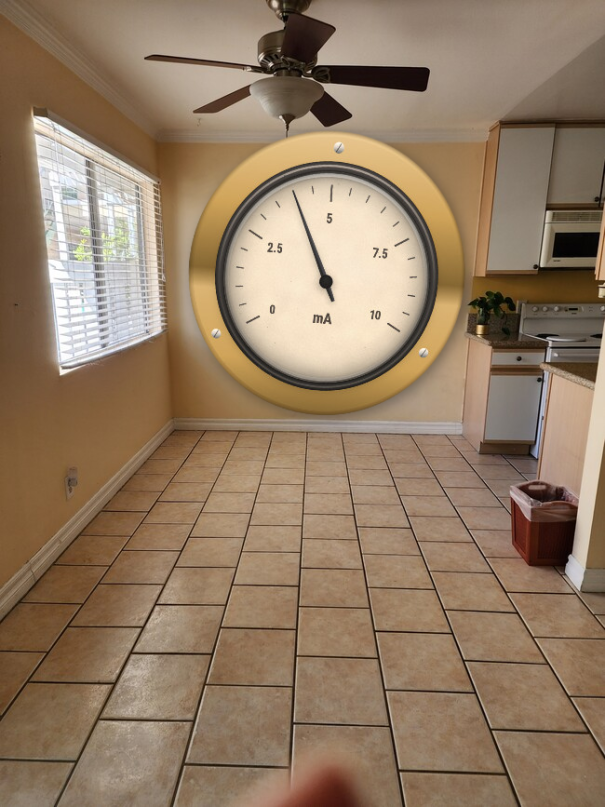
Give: 4
